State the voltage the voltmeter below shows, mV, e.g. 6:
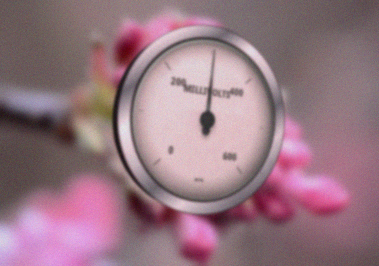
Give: 300
